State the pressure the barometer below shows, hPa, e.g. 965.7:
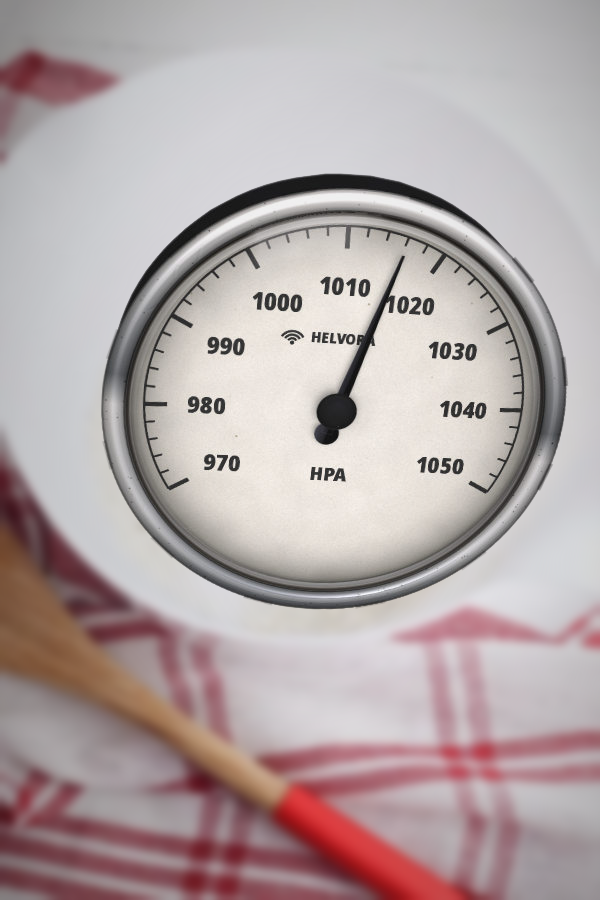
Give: 1016
